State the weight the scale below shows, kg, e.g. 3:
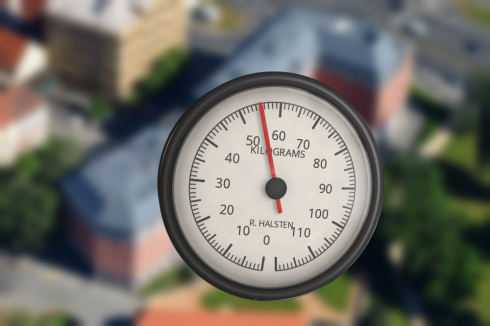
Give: 55
